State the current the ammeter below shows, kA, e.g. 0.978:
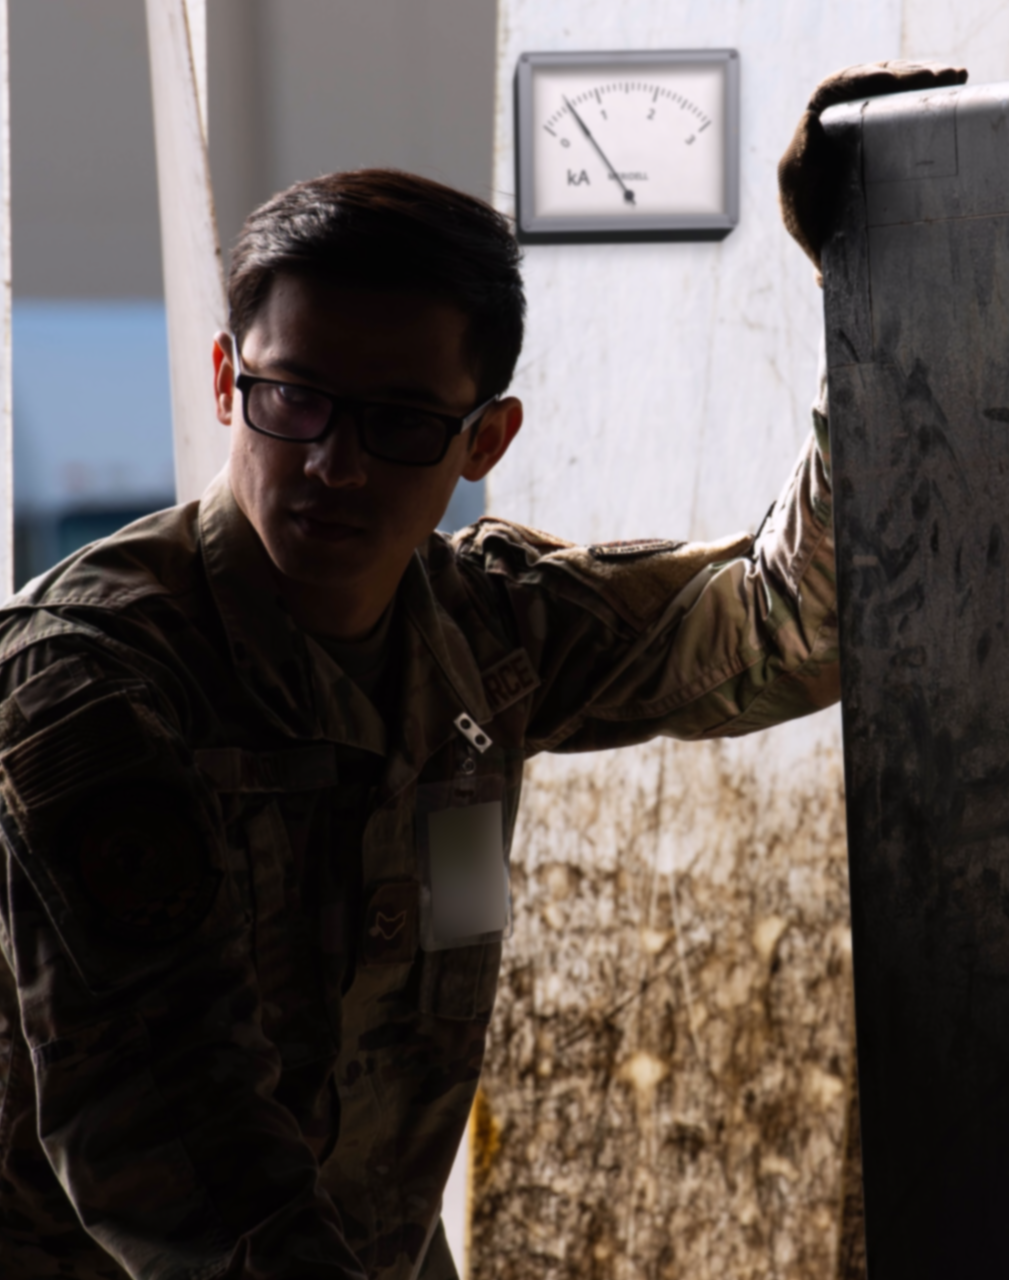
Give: 0.5
